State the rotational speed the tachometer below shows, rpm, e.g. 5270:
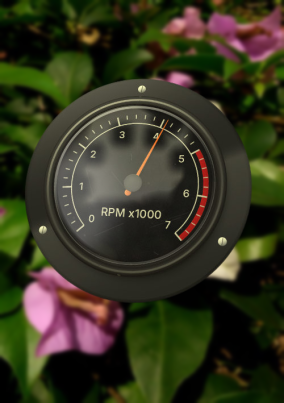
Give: 4100
